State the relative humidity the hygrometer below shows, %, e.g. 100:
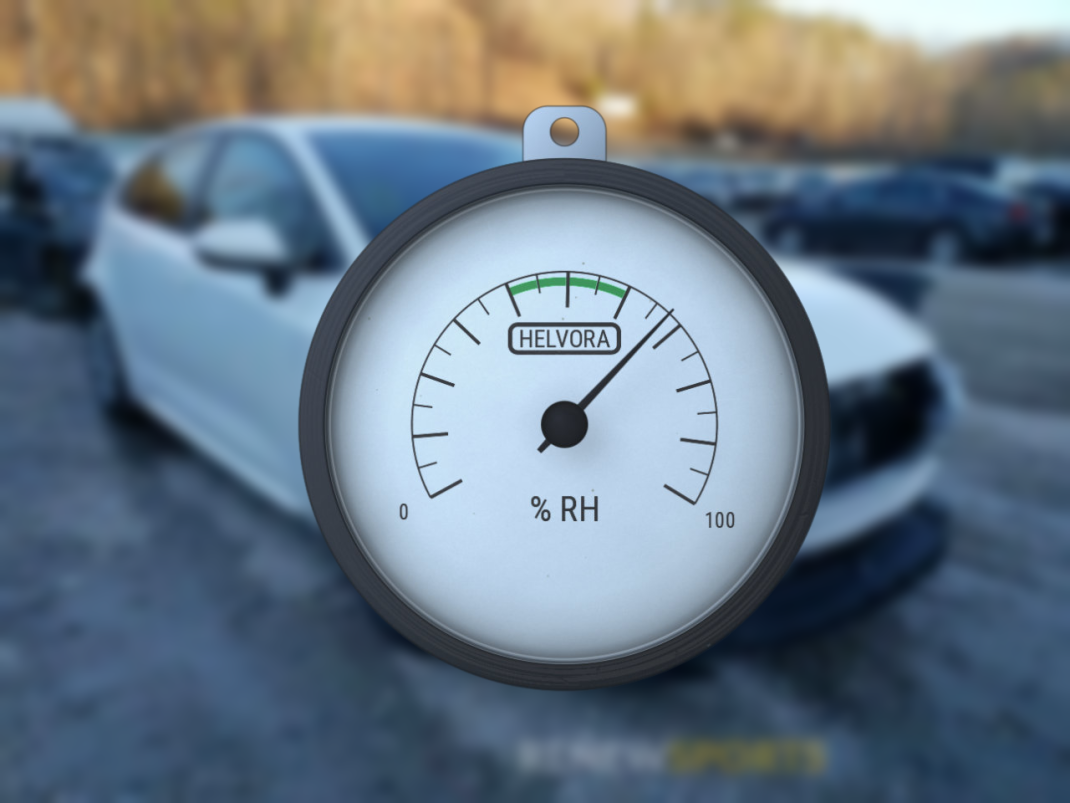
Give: 67.5
